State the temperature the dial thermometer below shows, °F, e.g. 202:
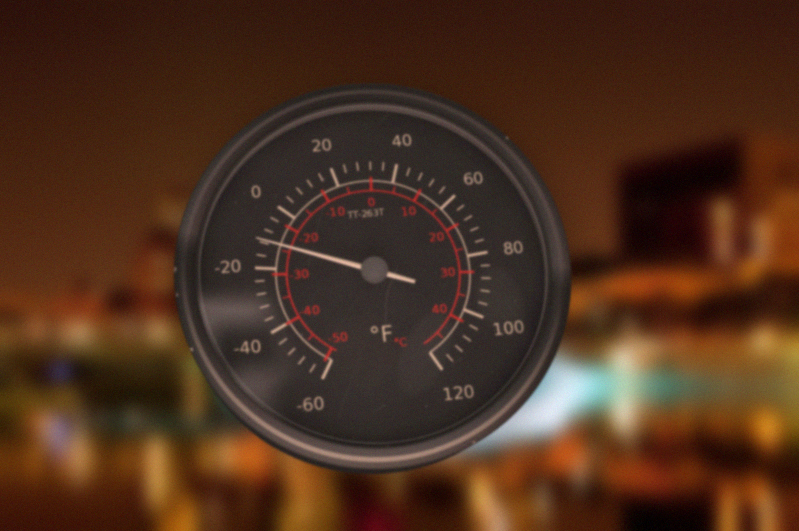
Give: -12
